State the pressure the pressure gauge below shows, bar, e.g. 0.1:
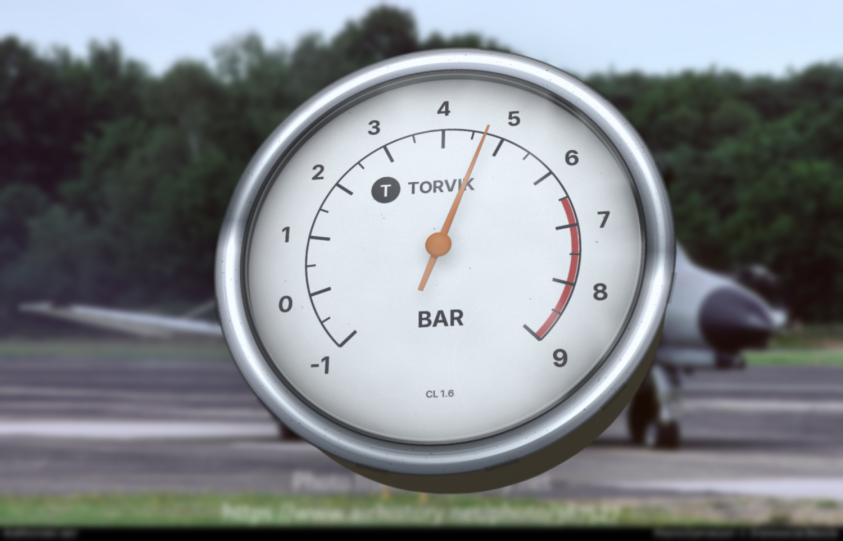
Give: 4.75
